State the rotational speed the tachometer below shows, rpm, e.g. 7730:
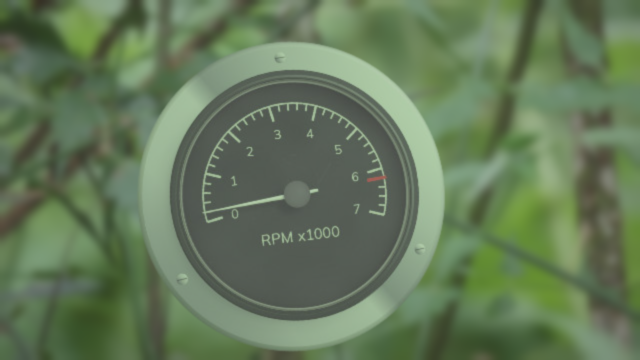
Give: 200
